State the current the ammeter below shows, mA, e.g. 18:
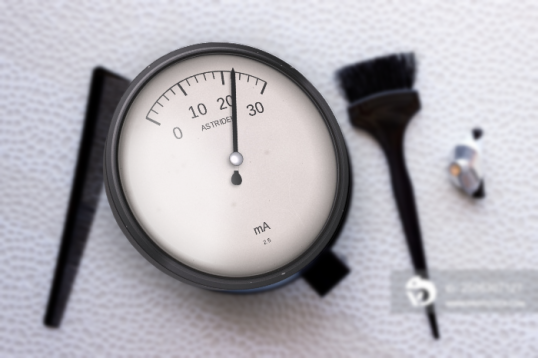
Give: 22
